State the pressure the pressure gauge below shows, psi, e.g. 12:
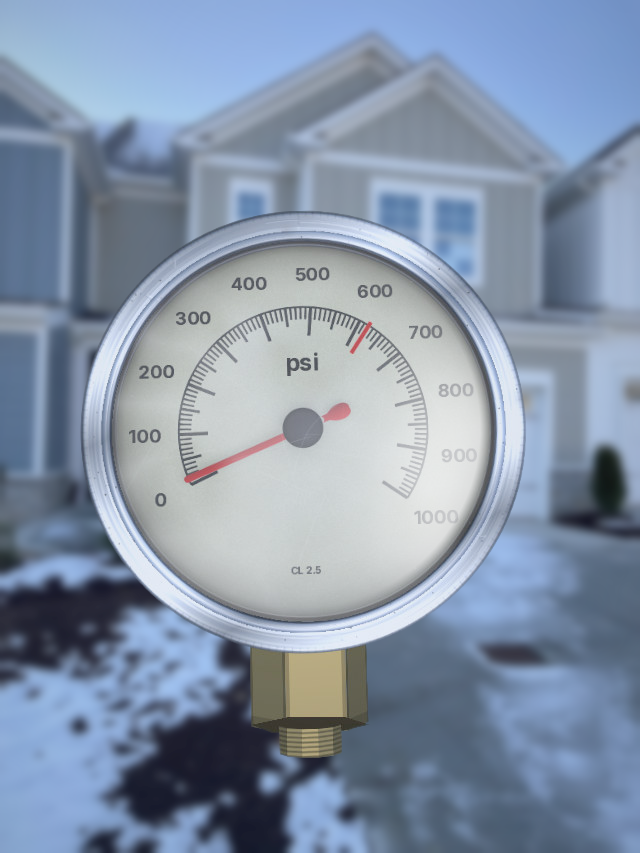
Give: 10
